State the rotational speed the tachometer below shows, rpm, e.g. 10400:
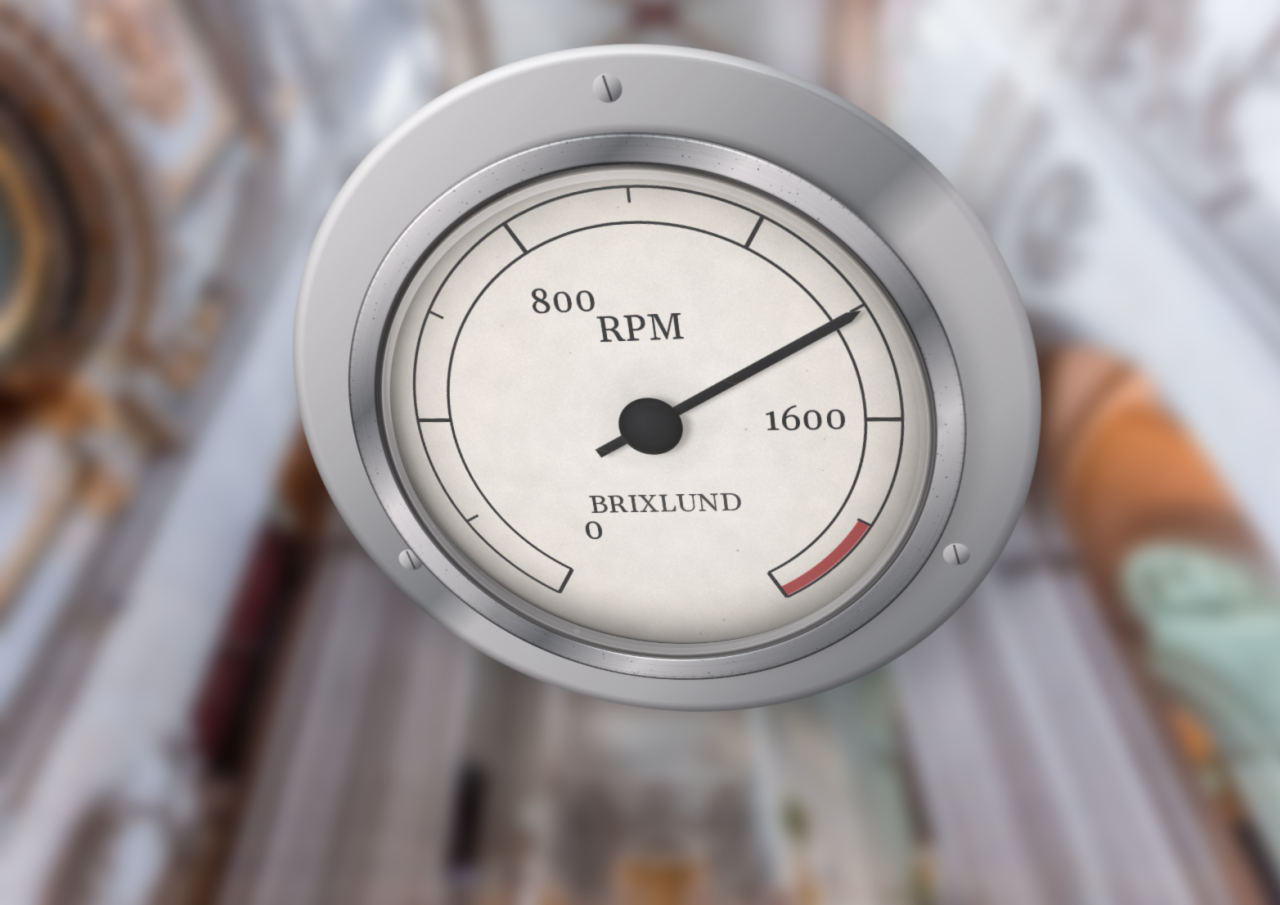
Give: 1400
